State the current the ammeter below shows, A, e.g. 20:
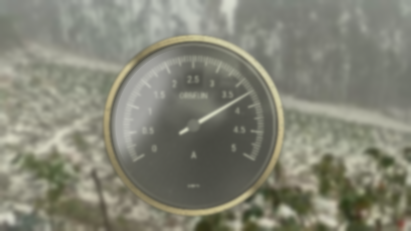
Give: 3.75
